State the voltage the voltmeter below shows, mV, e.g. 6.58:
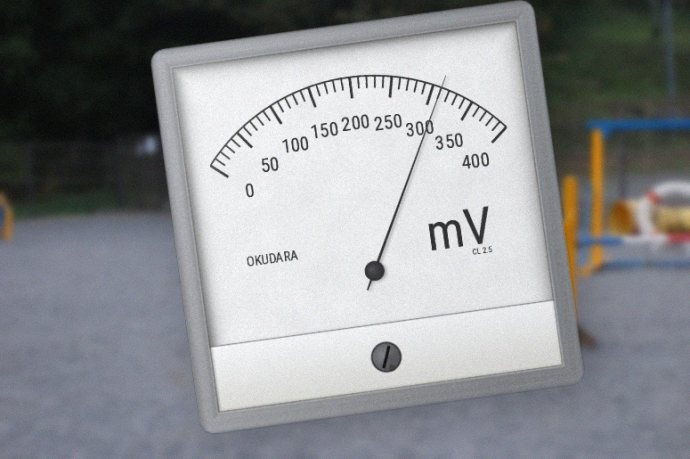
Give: 310
